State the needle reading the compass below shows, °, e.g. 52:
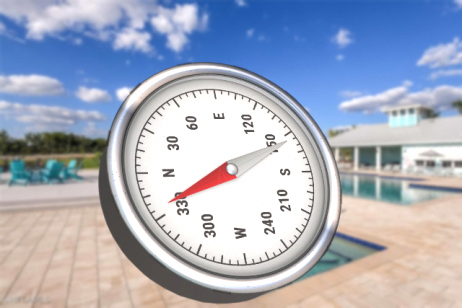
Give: 335
